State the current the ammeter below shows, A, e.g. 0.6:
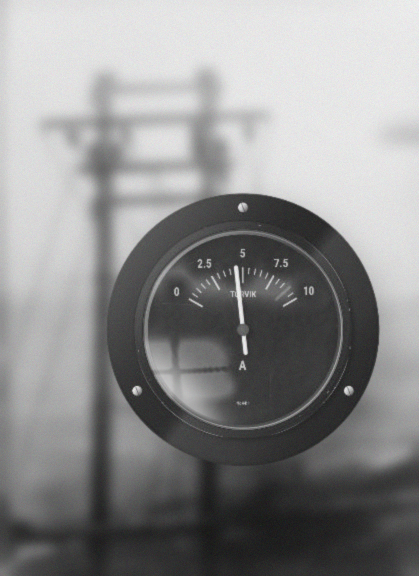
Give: 4.5
